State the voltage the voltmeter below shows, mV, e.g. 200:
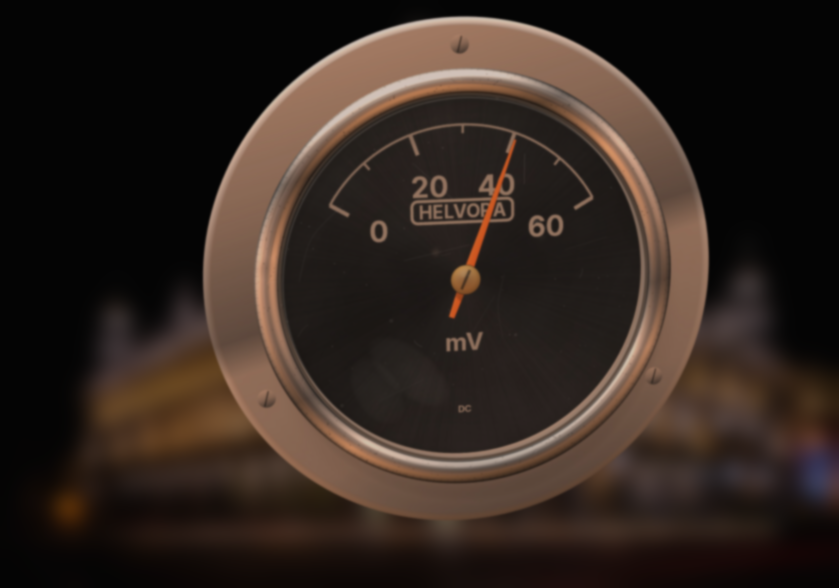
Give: 40
